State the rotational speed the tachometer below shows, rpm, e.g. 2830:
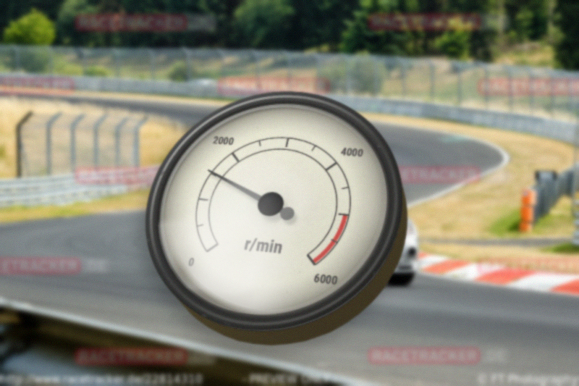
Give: 1500
